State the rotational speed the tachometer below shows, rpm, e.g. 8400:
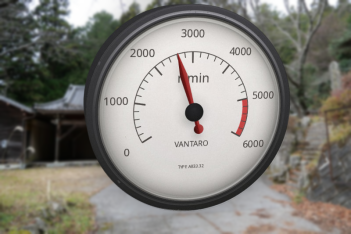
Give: 2600
